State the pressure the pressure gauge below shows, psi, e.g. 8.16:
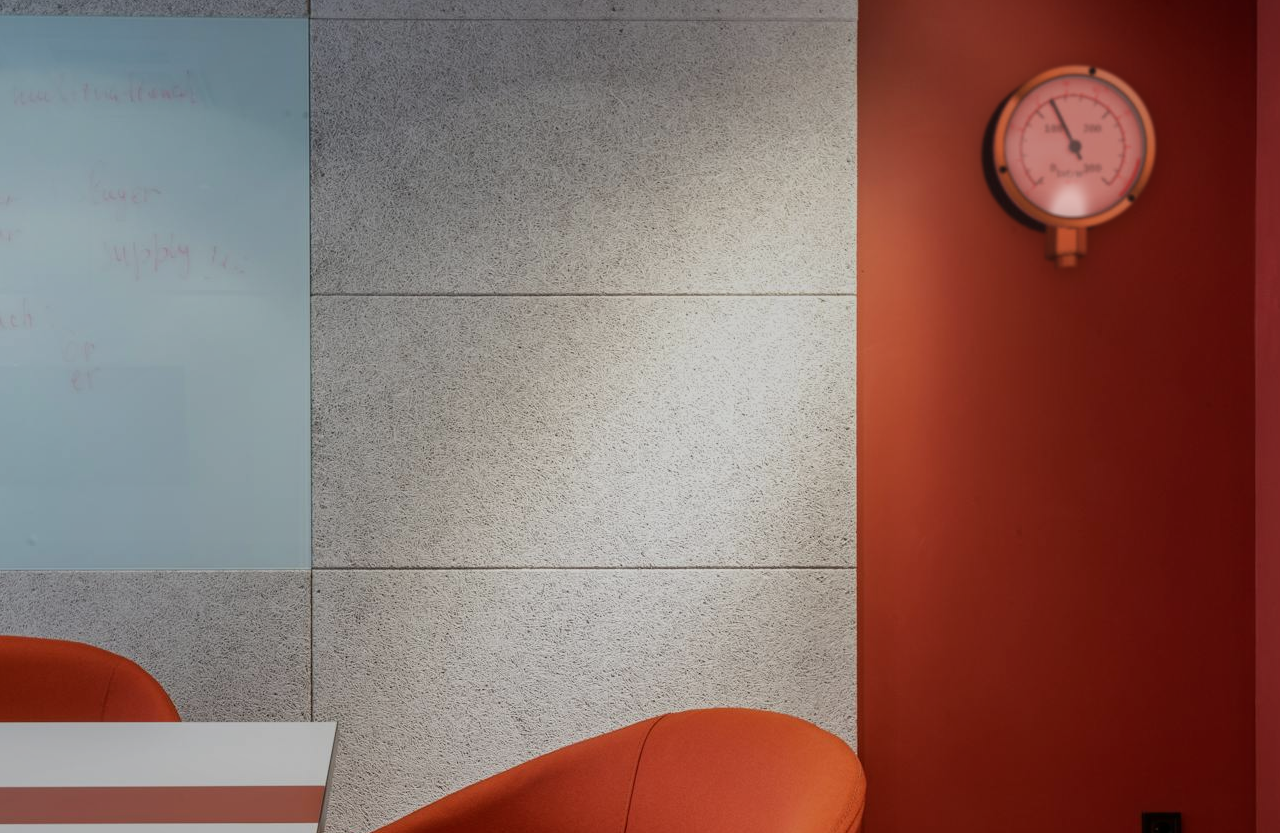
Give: 120
